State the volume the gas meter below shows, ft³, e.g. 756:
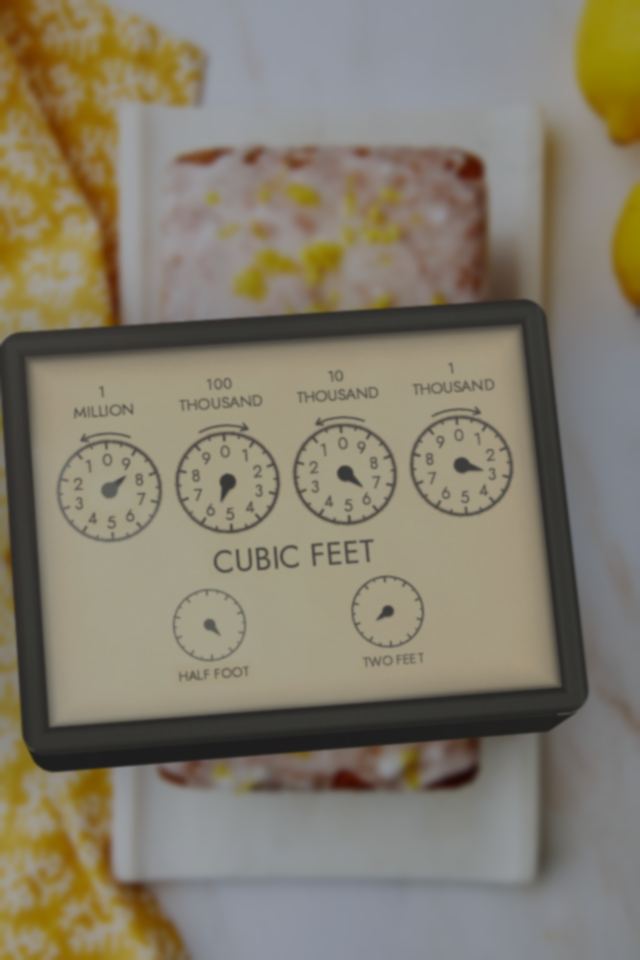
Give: 856300
